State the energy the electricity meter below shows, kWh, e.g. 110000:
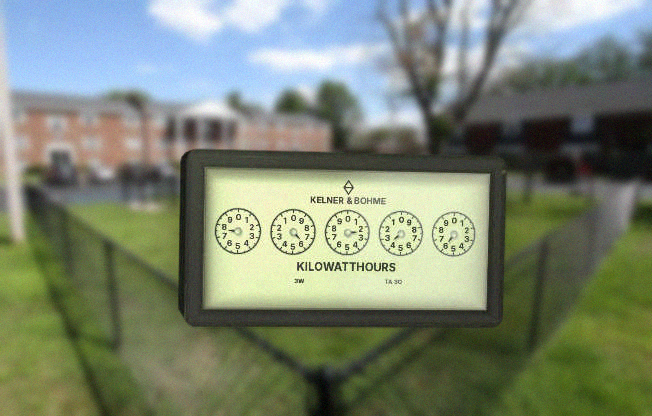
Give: 76236
